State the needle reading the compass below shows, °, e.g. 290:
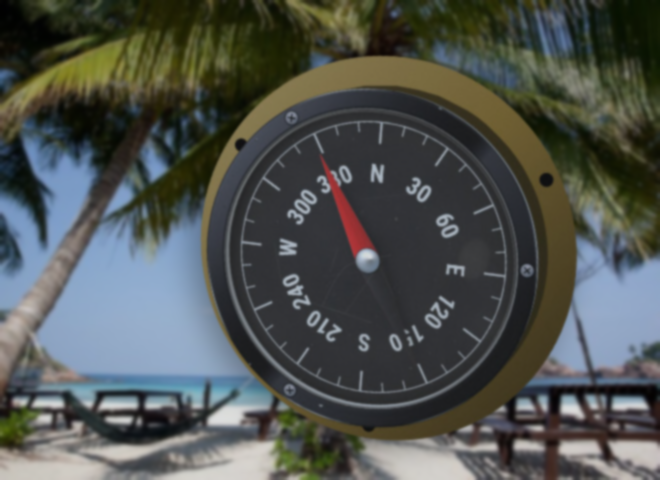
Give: 330
